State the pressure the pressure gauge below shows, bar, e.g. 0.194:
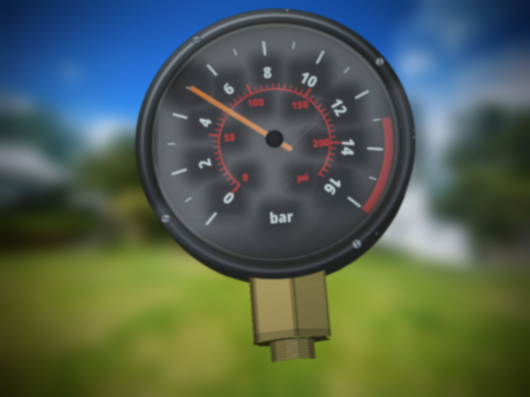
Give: 5
